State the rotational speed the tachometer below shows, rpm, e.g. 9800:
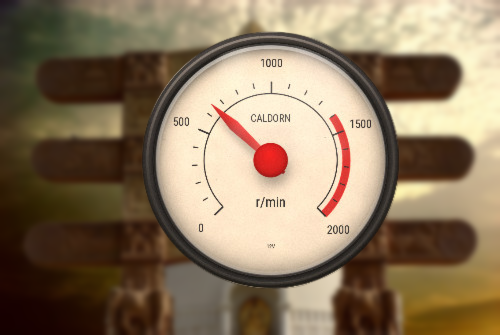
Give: 650
